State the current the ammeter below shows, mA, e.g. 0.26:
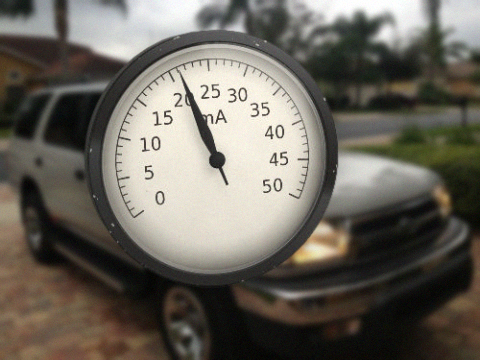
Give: 21
